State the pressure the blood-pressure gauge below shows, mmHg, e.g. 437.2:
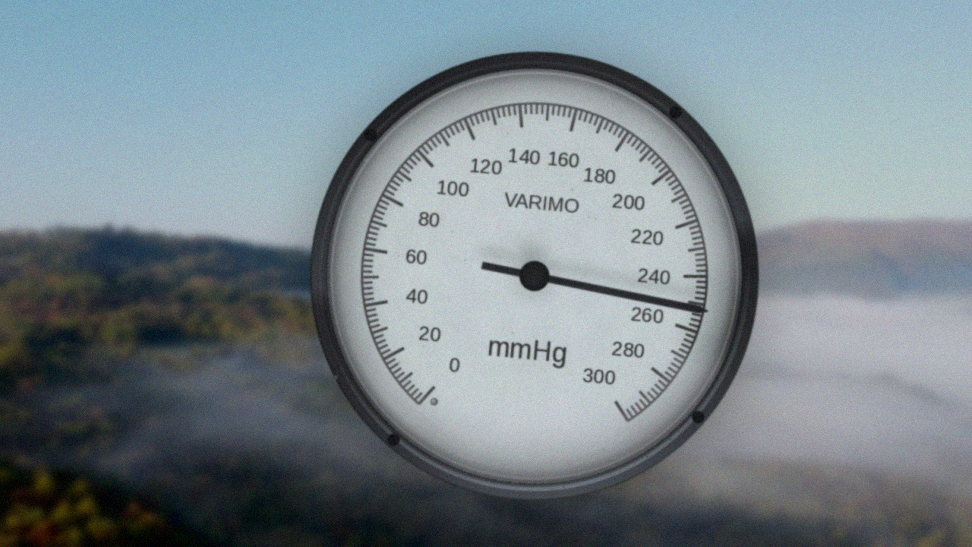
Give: 252
